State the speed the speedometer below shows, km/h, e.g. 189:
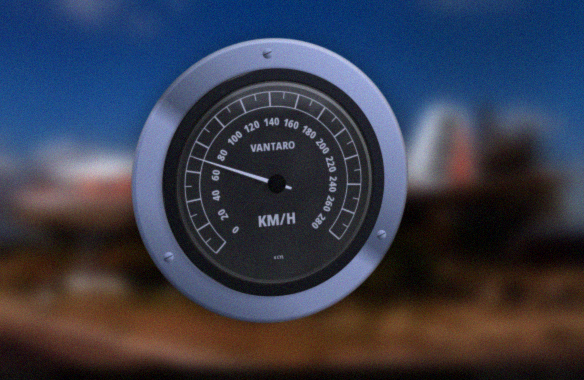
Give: 70
